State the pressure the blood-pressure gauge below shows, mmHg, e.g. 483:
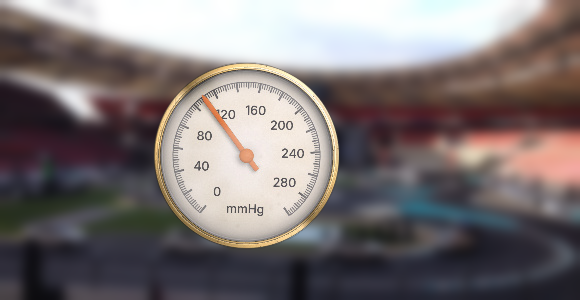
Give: 110
